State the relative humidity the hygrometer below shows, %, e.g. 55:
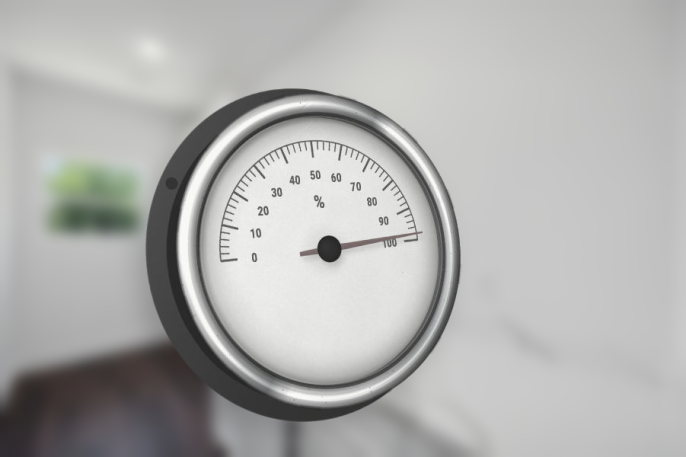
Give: 98
